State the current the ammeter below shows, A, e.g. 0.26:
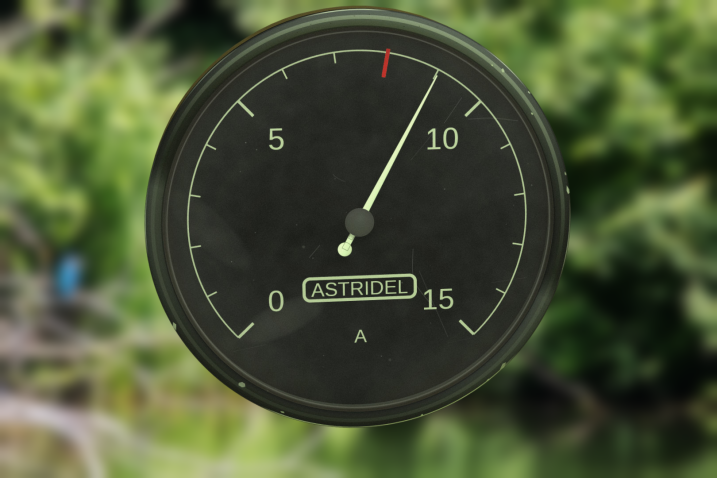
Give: 9
